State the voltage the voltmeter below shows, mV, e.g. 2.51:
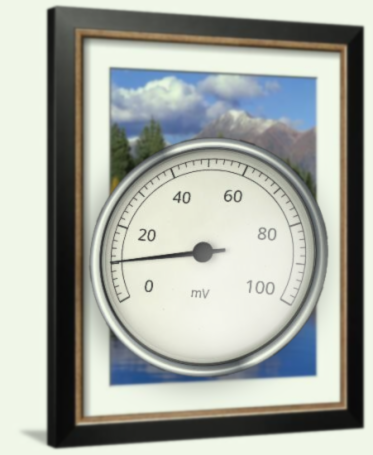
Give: 10
